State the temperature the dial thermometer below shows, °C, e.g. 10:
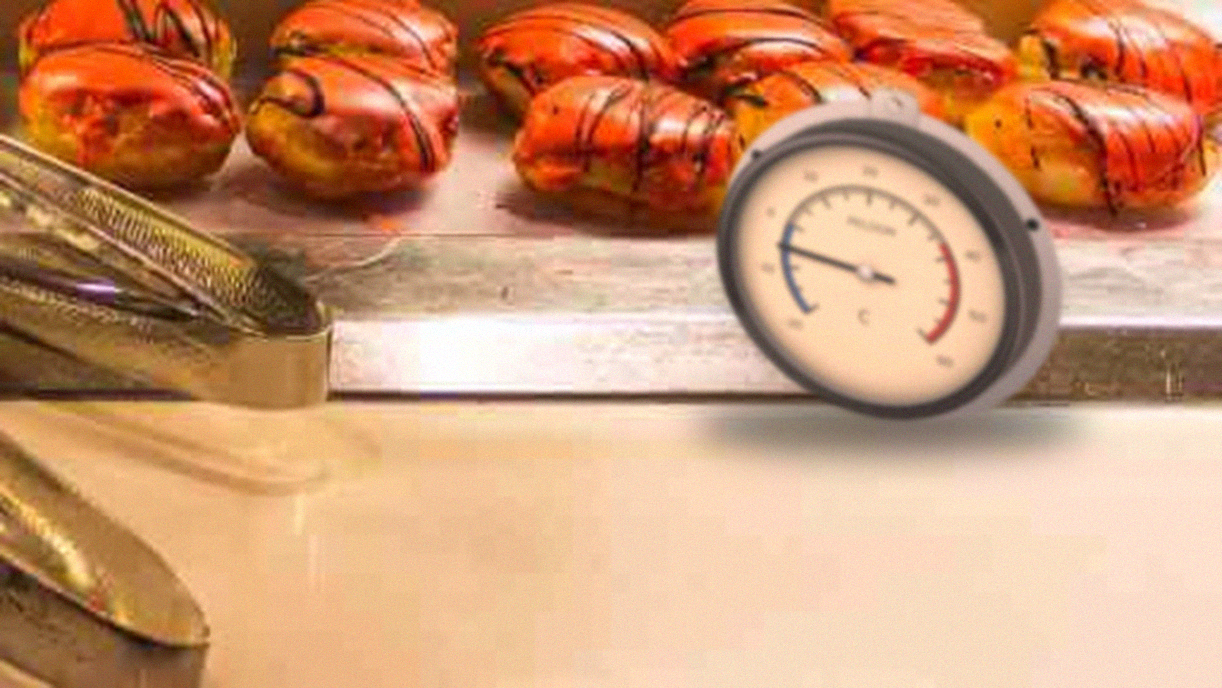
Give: -5
